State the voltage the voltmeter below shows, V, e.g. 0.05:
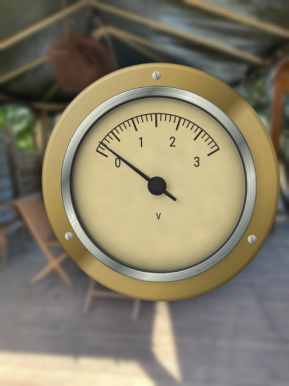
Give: 0.2
